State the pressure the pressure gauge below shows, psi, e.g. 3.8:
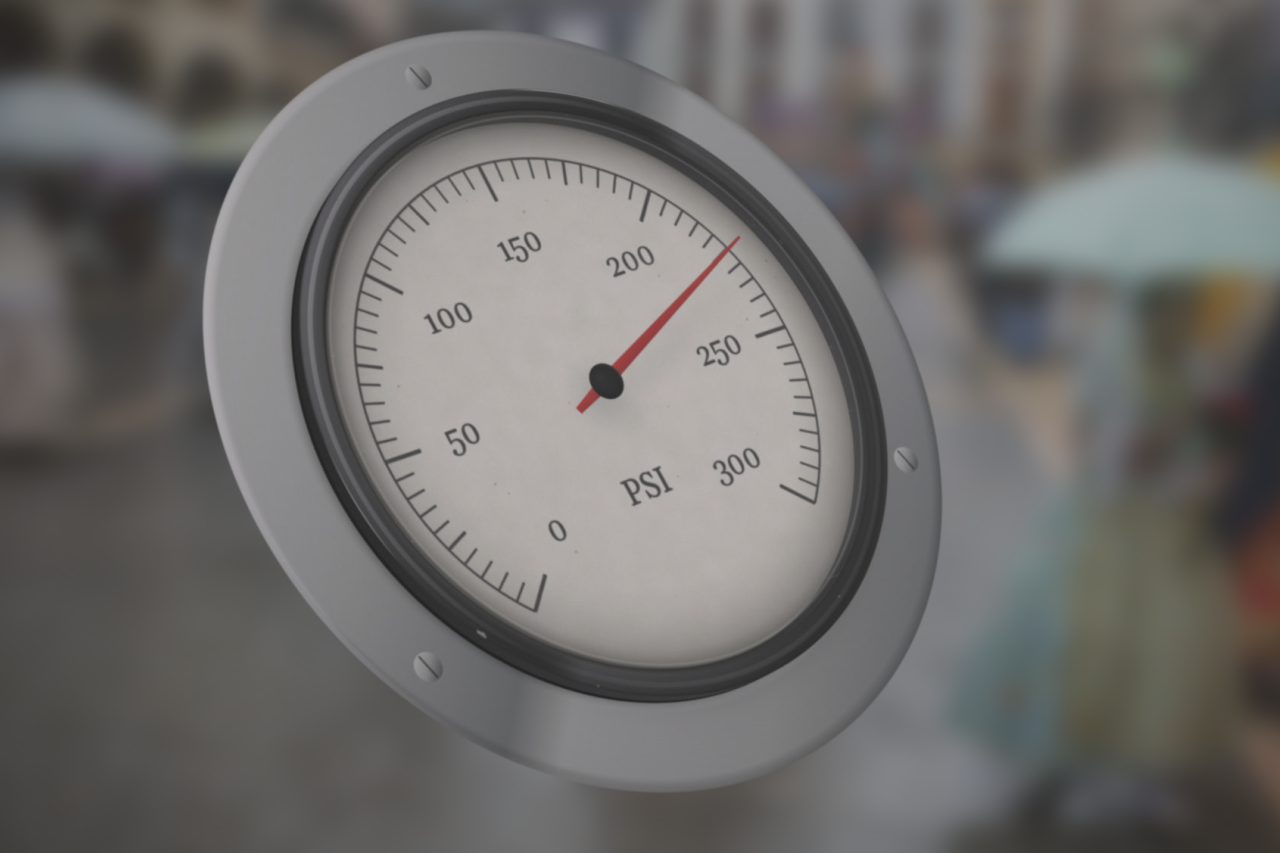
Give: 225
